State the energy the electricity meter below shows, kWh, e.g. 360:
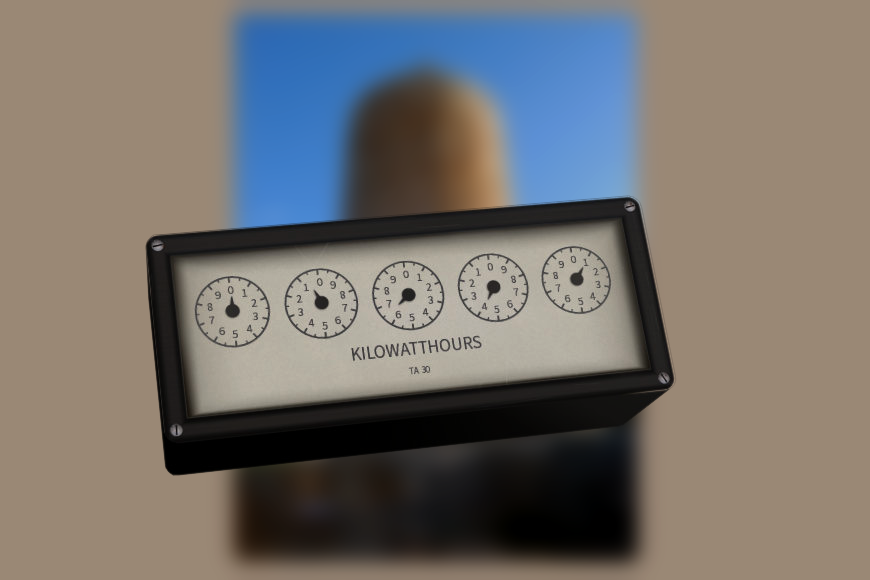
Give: 641
